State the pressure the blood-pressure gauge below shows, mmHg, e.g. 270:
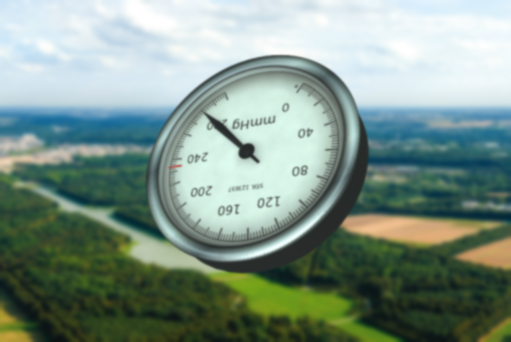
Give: 280
